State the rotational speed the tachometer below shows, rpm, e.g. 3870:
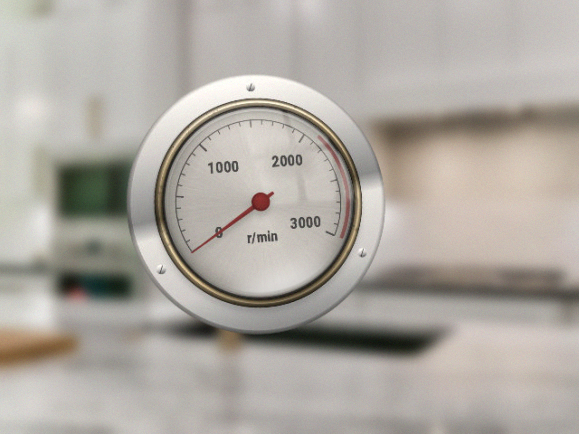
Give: 0
